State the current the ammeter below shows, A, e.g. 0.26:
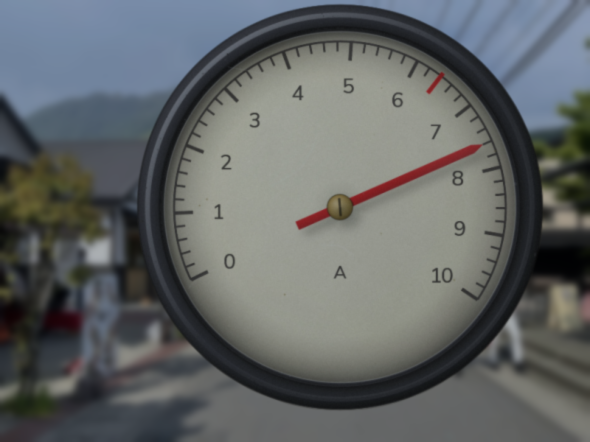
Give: 7.6
